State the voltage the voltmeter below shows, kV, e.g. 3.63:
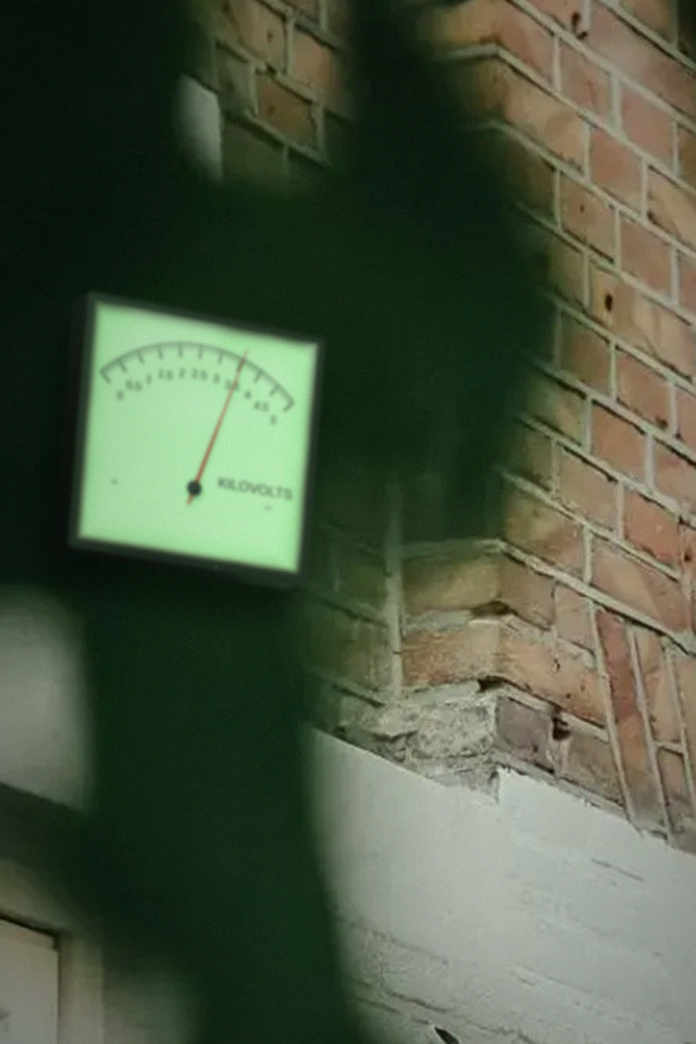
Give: 3.5
